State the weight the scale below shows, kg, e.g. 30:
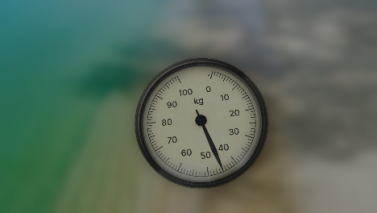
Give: 45
